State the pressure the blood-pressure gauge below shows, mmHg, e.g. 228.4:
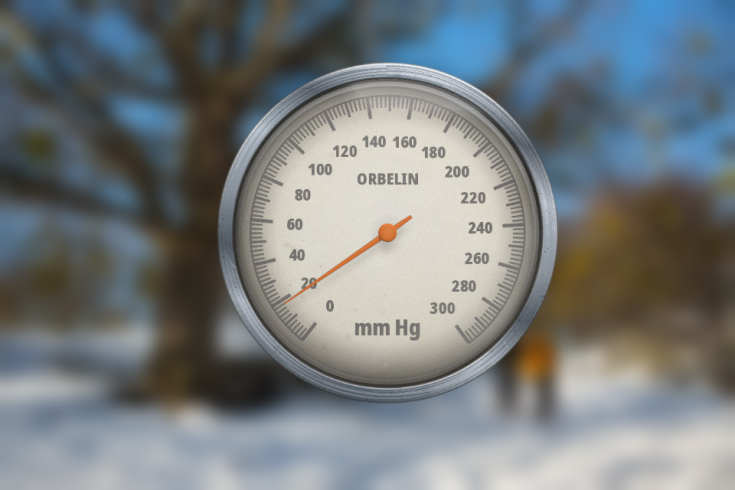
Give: 18
